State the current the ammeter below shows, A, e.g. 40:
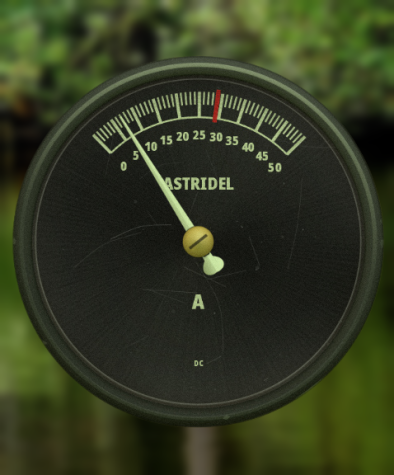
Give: 7
